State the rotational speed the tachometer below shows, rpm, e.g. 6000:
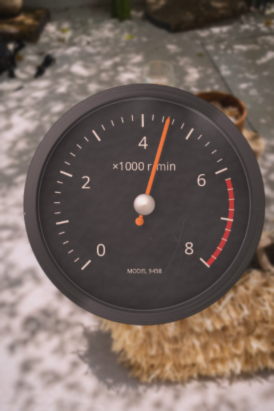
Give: 4500
